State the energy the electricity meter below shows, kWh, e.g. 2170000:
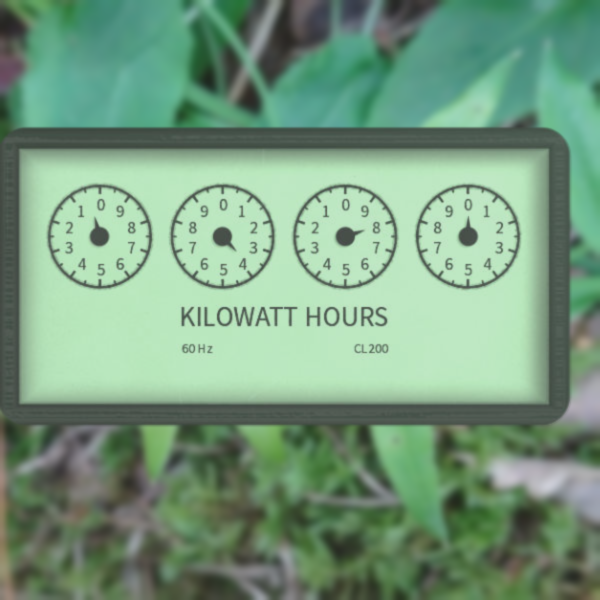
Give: 380
